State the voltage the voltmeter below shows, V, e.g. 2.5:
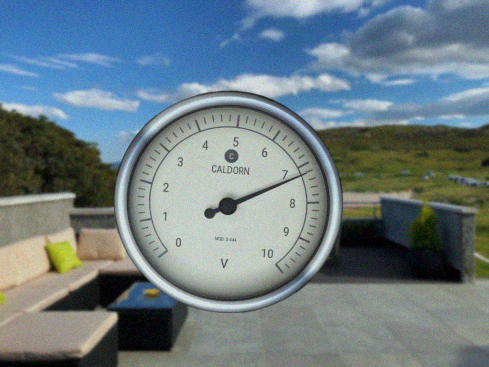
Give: 7.2
